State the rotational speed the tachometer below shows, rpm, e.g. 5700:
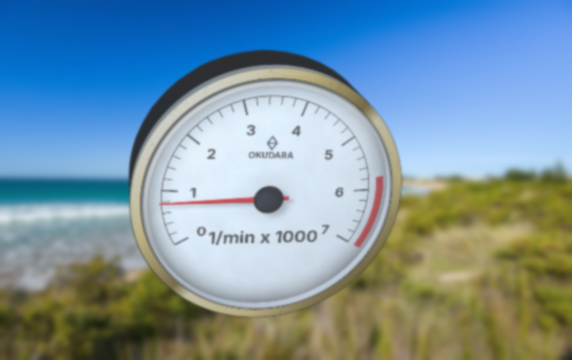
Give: 800
